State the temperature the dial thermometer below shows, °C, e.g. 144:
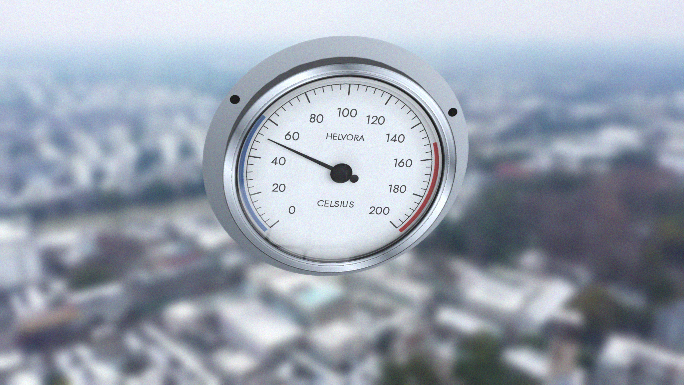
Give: 52
